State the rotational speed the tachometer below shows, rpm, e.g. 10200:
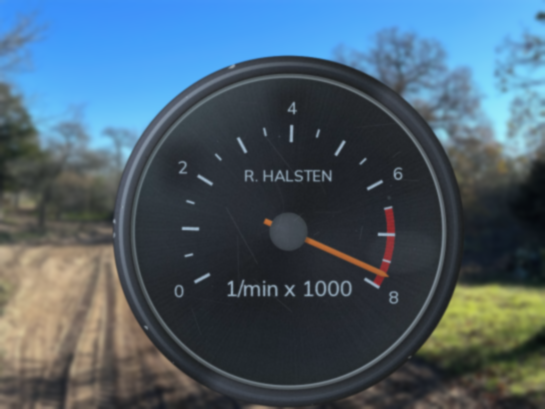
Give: 7750
